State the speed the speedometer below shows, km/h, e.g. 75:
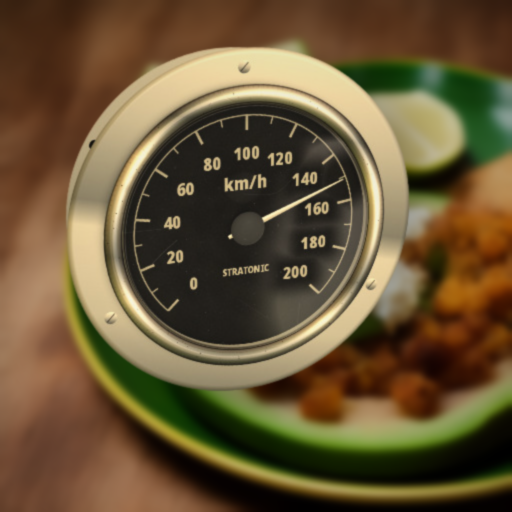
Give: 150
